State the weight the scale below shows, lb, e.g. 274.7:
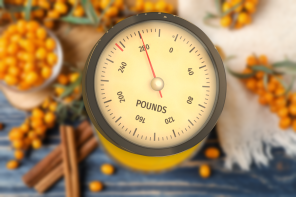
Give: 280
